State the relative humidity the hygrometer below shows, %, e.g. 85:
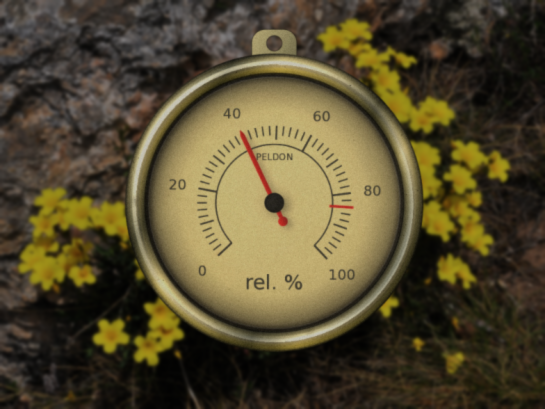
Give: 40
